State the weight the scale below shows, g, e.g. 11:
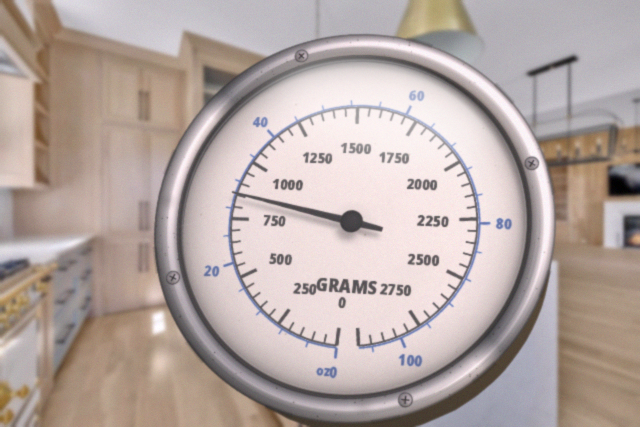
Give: 850
